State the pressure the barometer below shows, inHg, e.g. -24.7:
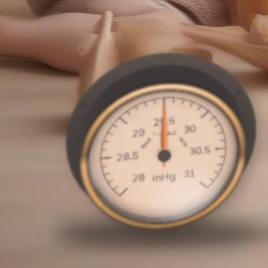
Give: 29.5
